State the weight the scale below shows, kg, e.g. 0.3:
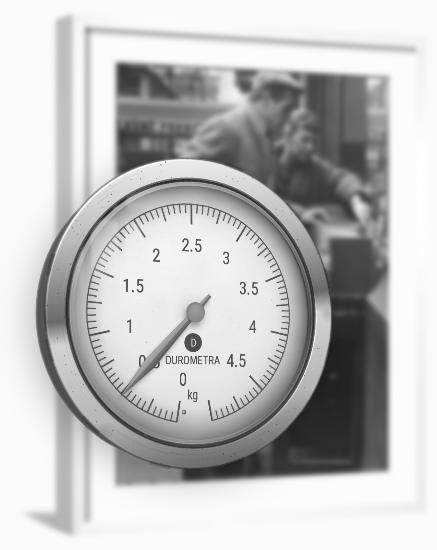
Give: 0.5
